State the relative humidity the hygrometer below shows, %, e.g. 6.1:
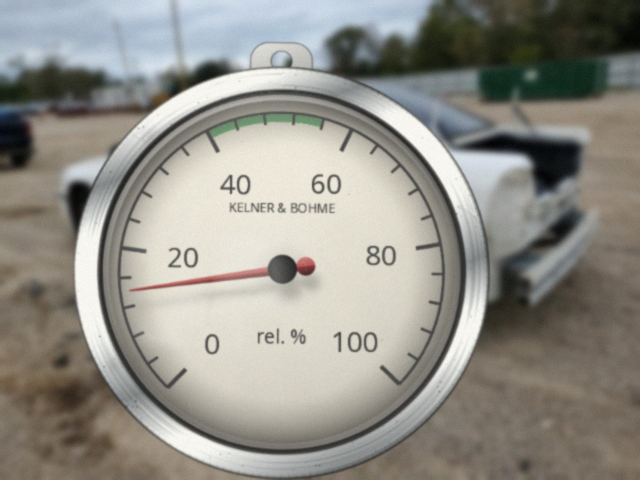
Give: 14
